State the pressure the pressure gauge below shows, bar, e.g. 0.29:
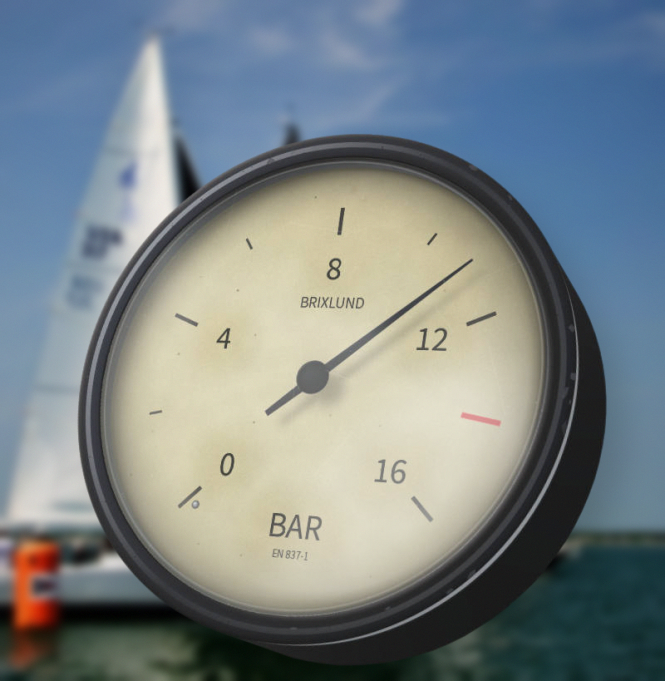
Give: 11
